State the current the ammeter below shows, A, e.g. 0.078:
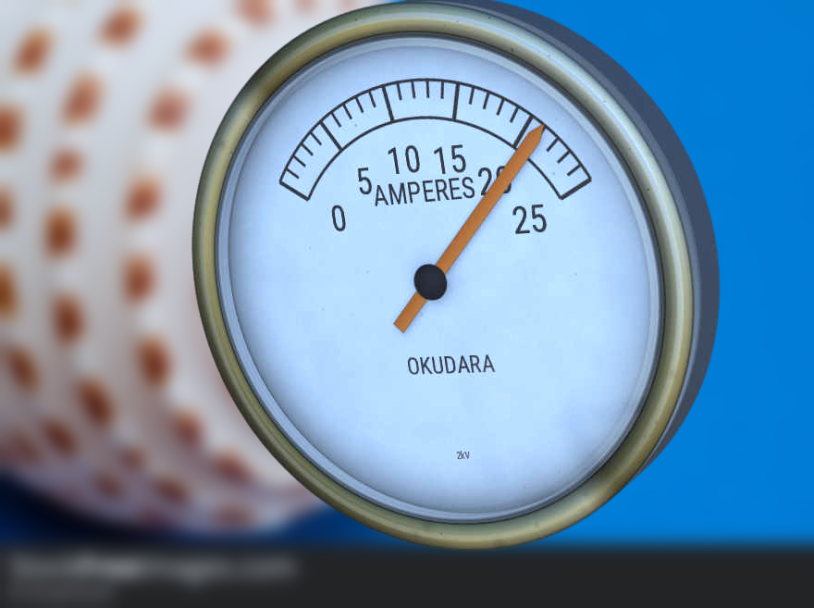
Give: 21
